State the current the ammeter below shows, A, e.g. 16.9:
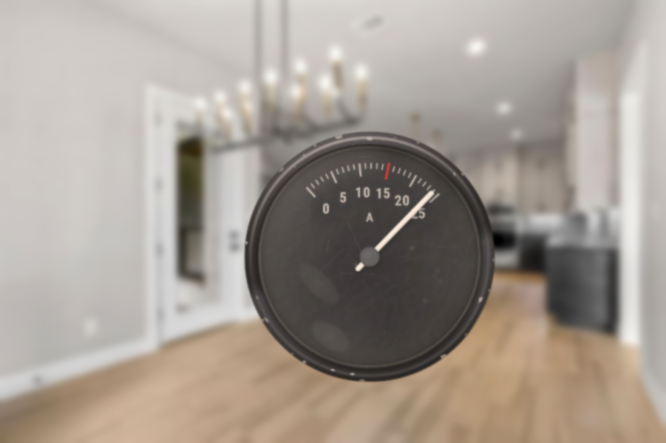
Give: 24
